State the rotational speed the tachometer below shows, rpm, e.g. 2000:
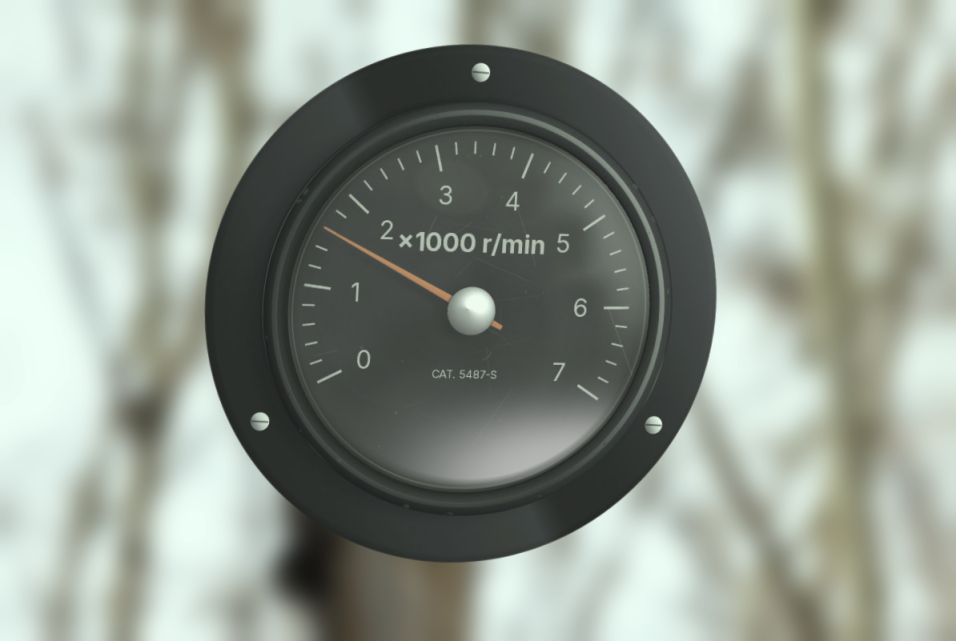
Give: 1600
